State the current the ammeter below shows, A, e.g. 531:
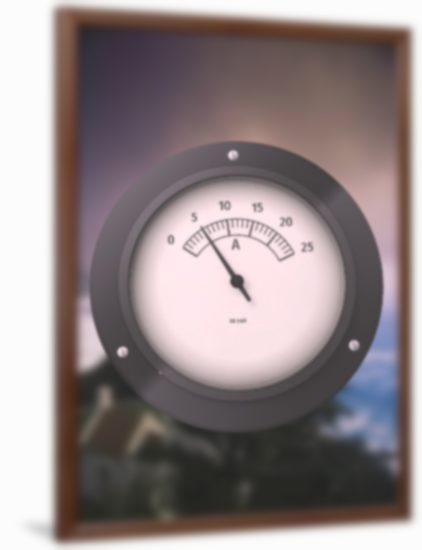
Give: 5
